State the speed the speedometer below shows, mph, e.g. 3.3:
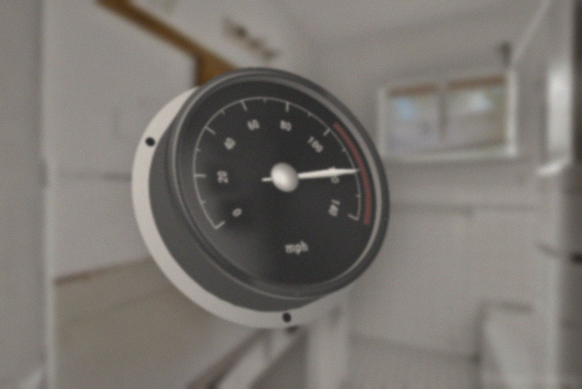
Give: 120
